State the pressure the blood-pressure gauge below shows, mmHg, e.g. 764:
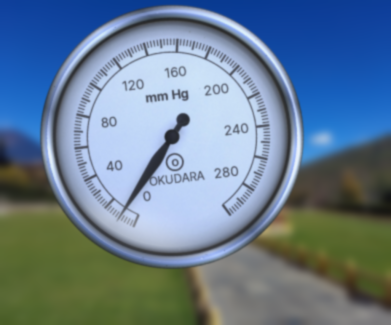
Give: 10
